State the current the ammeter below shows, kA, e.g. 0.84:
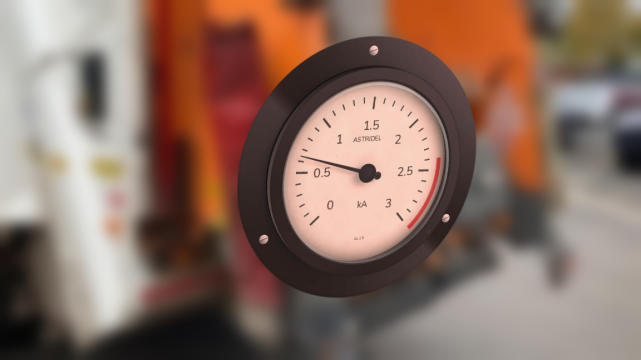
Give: 0.65
